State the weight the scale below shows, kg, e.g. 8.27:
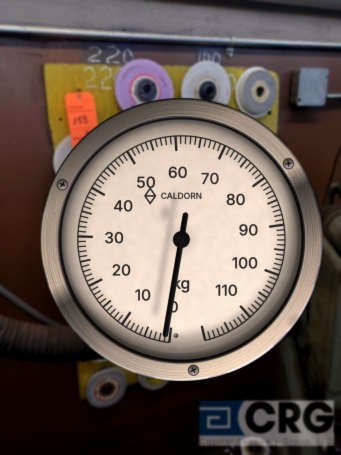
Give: 1
